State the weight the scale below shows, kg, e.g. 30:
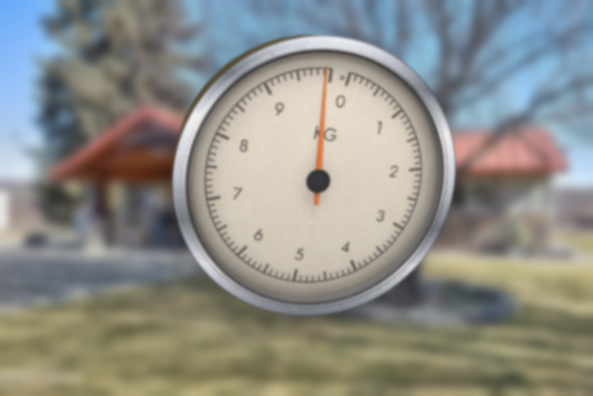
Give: 9.9
